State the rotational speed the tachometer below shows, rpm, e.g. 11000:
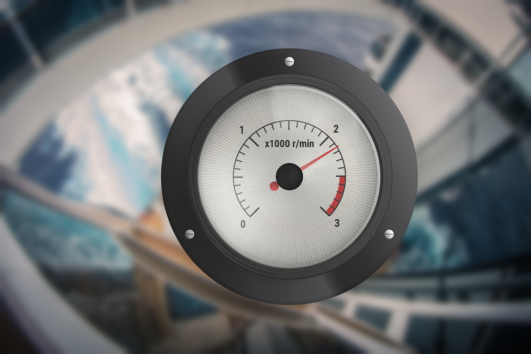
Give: 2150
